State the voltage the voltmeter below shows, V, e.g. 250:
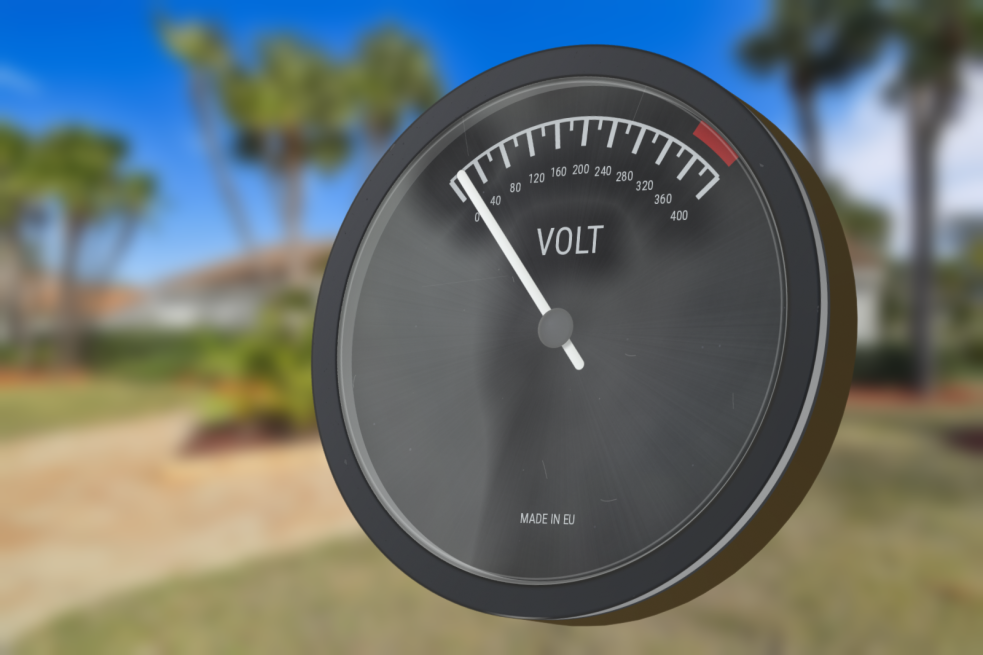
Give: 20
